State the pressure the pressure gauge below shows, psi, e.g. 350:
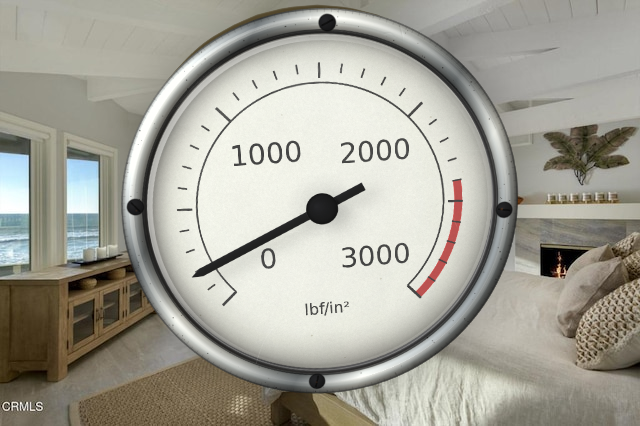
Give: 200
